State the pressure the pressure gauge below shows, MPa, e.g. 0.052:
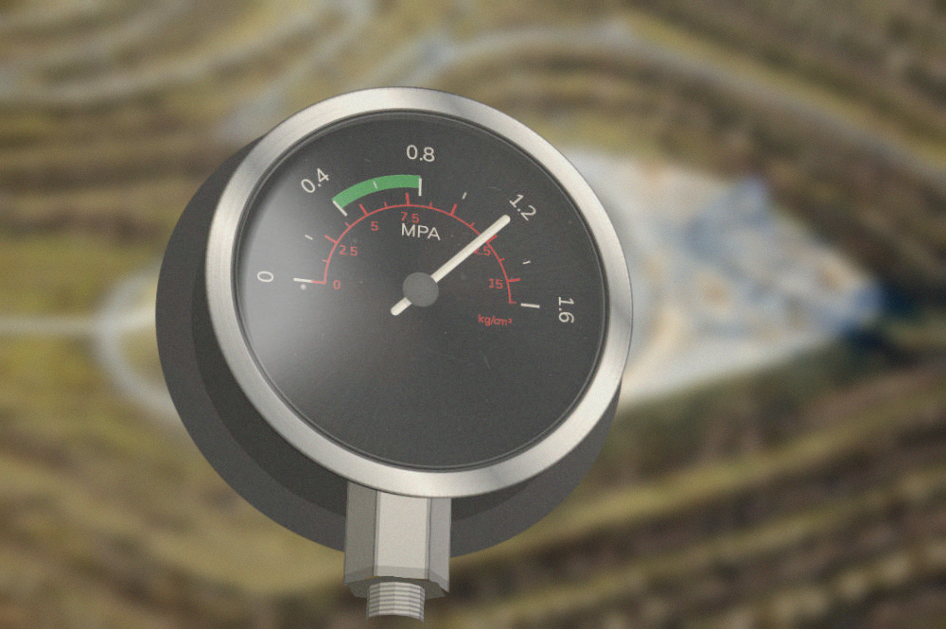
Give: 1.2
